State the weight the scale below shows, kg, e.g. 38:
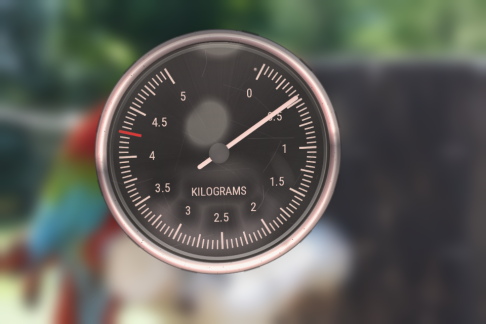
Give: 0.45
